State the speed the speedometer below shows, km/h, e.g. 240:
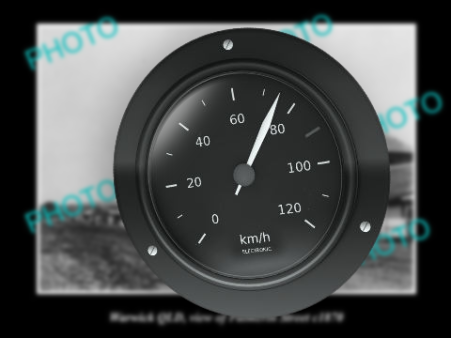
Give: 75
